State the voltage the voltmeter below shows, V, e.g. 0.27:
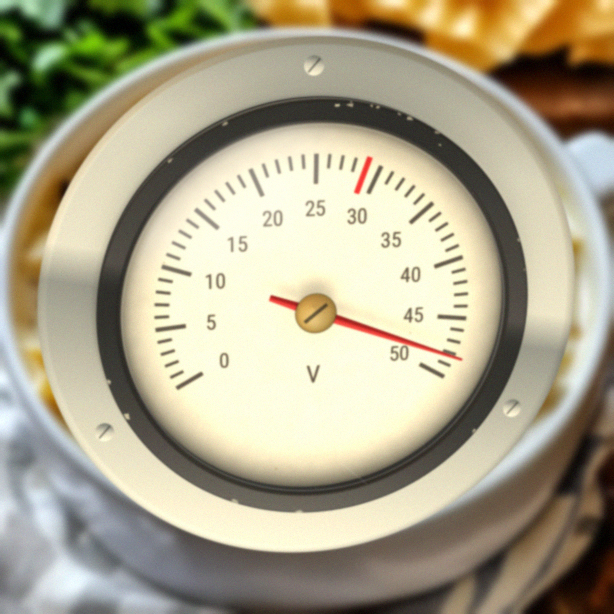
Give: 48
